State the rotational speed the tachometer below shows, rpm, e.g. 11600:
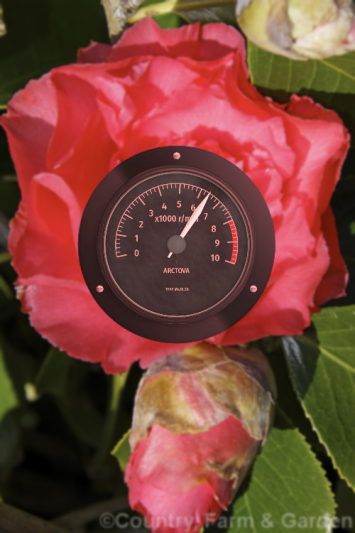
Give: 6400
